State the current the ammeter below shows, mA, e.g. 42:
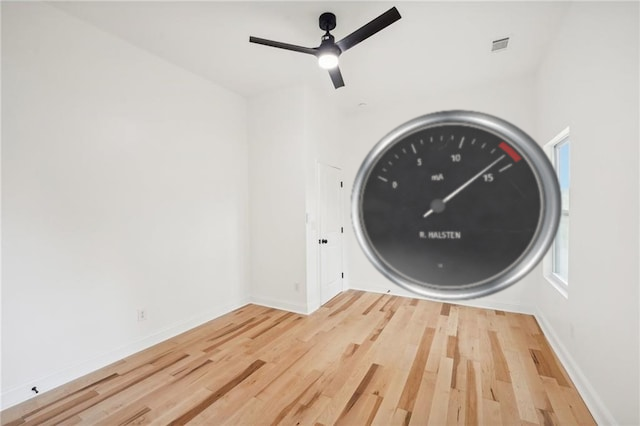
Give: 14
